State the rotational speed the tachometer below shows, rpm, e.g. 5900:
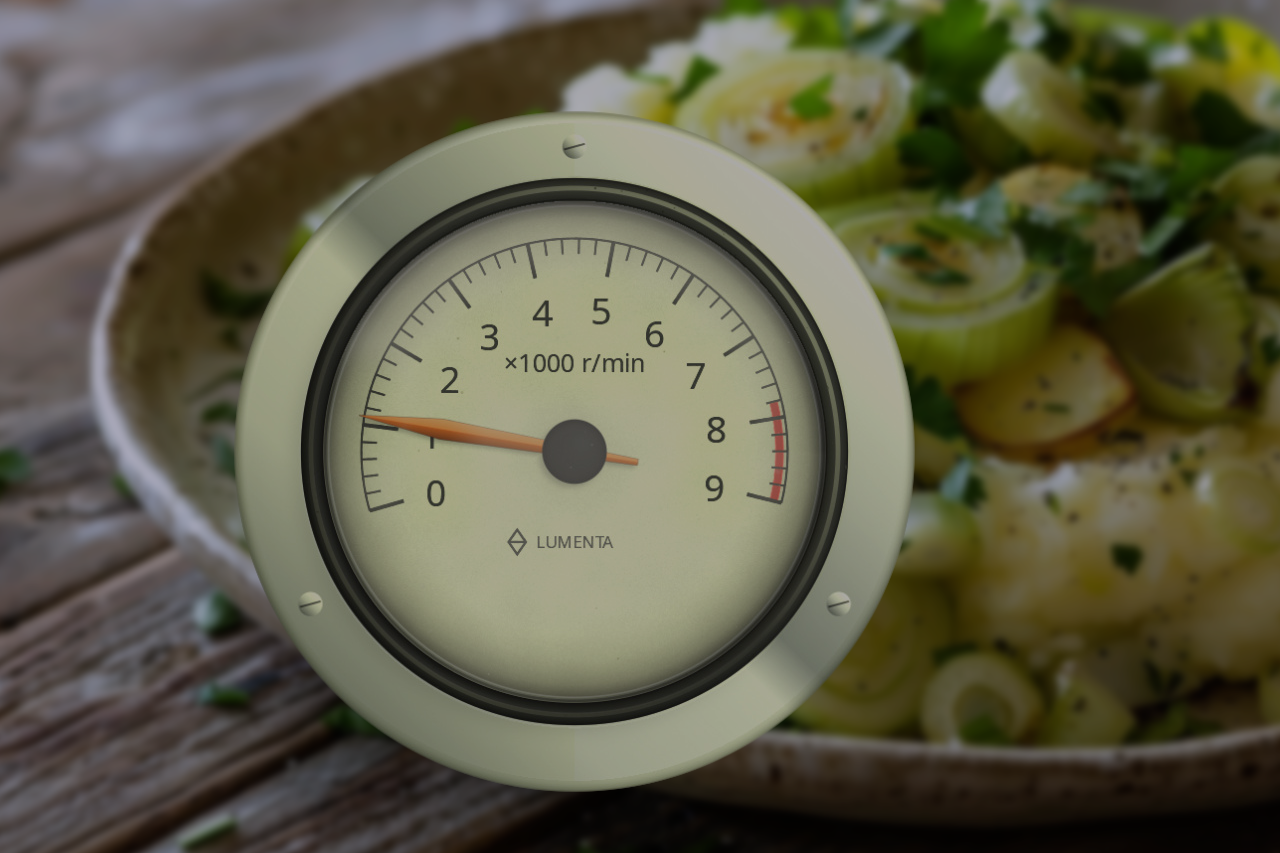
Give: 1100
